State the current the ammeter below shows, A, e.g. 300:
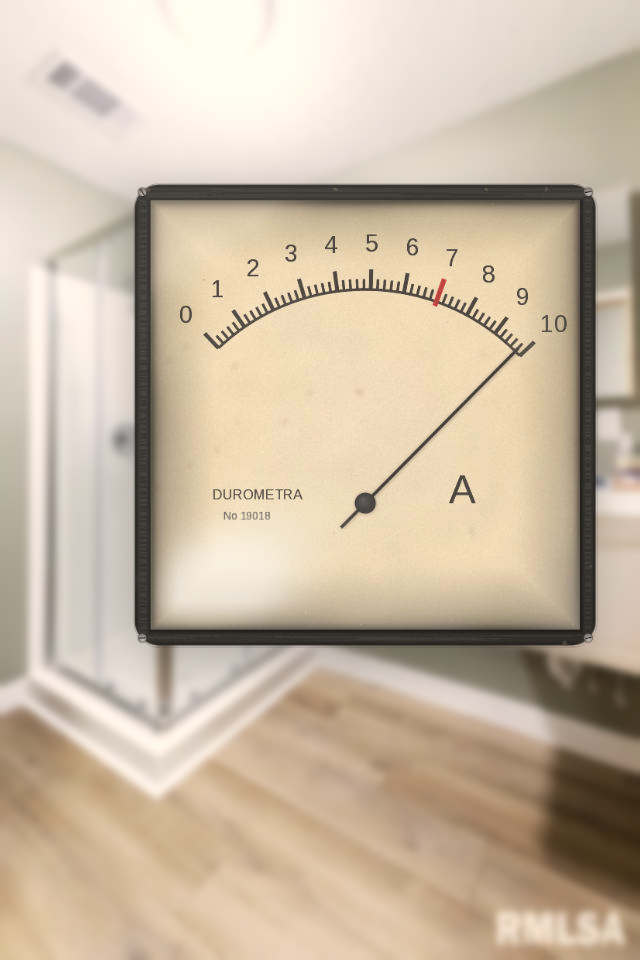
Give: 9.8
